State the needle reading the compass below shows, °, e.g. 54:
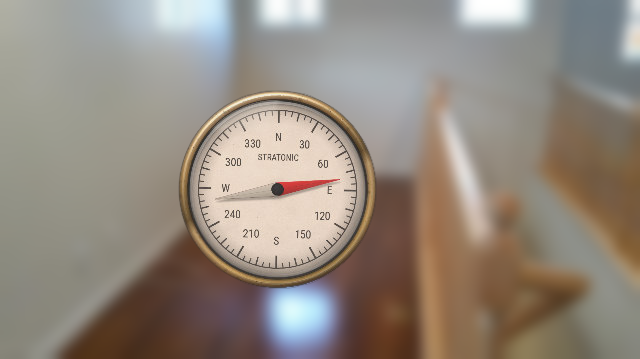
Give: 80
